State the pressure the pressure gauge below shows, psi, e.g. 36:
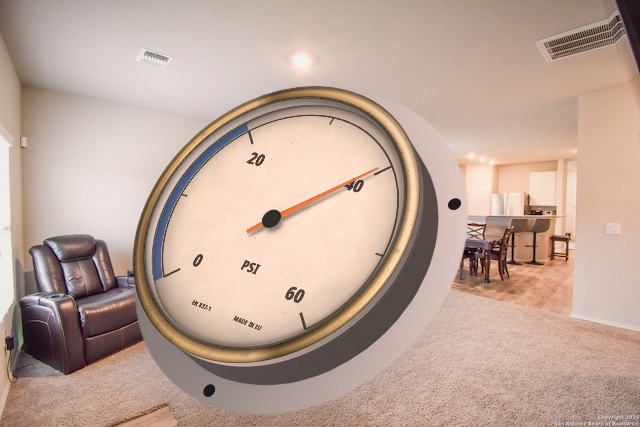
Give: 40
